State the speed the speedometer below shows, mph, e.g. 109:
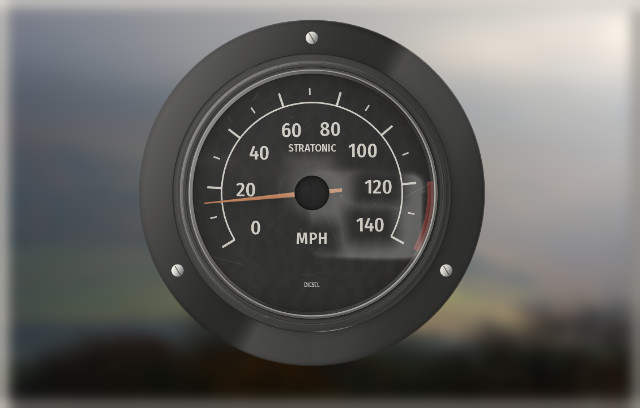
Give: 15
